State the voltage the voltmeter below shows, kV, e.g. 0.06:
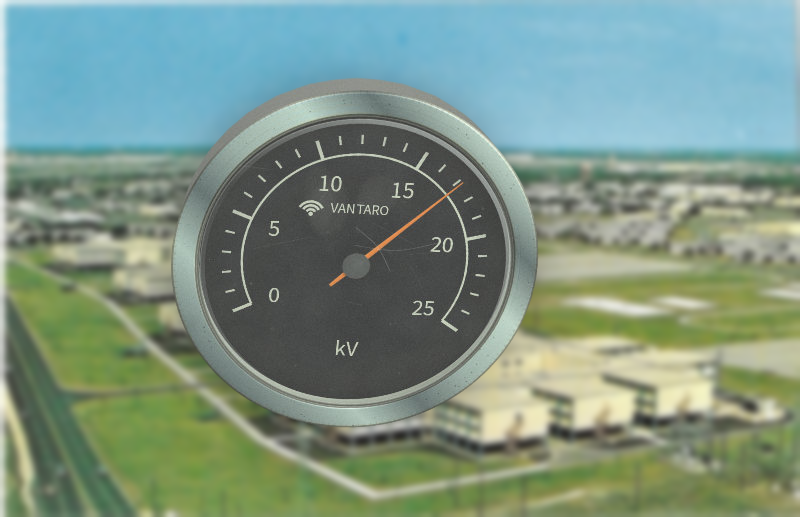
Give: 17
